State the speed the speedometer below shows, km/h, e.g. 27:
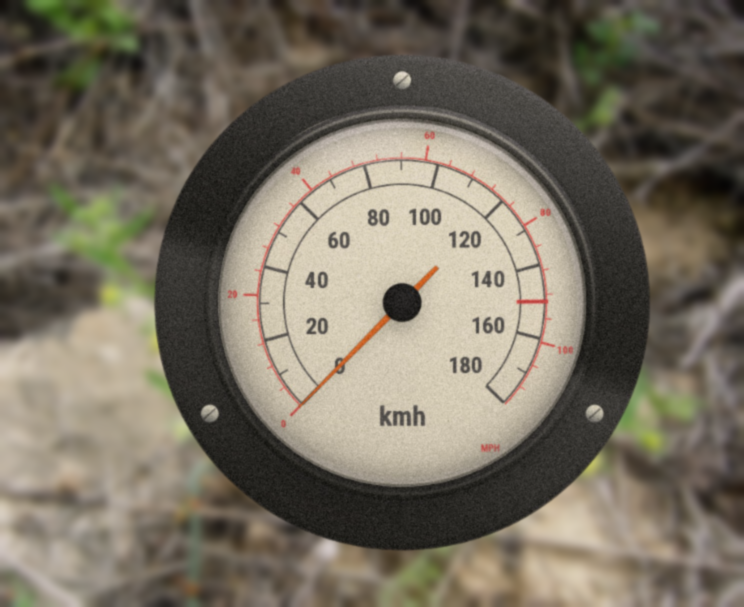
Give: 0
